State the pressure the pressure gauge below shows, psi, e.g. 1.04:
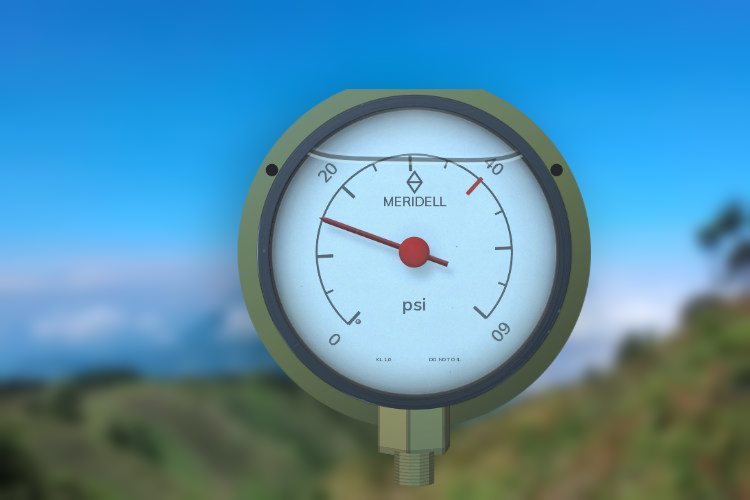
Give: 15
